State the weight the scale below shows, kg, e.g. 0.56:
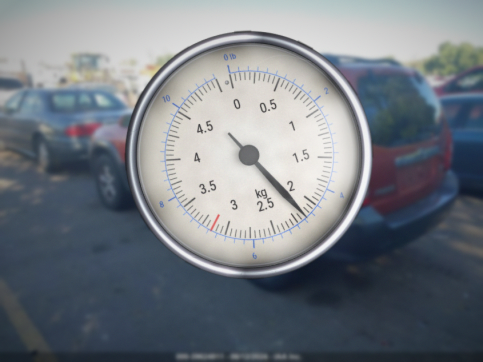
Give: 2.15
